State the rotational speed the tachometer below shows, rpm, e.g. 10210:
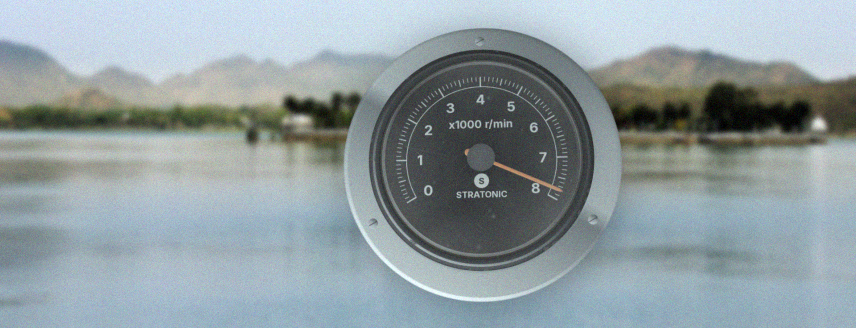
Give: 7800
